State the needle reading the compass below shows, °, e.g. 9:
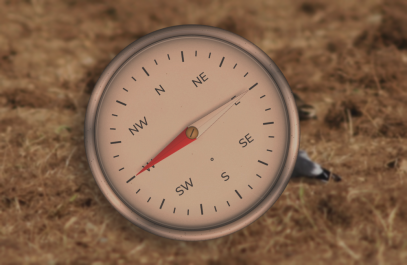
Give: 270
